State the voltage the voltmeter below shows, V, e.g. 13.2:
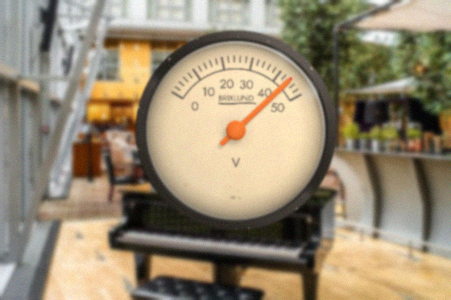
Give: 44
